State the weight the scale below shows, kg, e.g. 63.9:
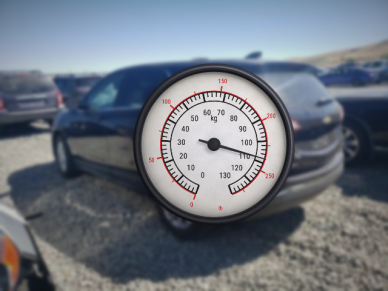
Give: 108
